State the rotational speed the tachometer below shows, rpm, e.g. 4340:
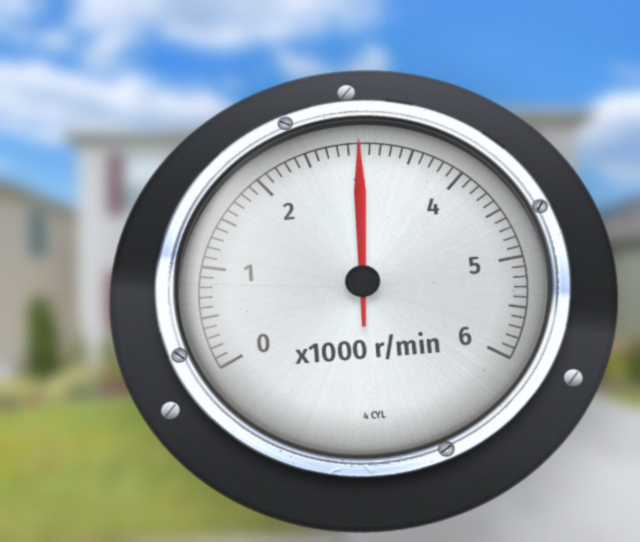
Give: 3000
